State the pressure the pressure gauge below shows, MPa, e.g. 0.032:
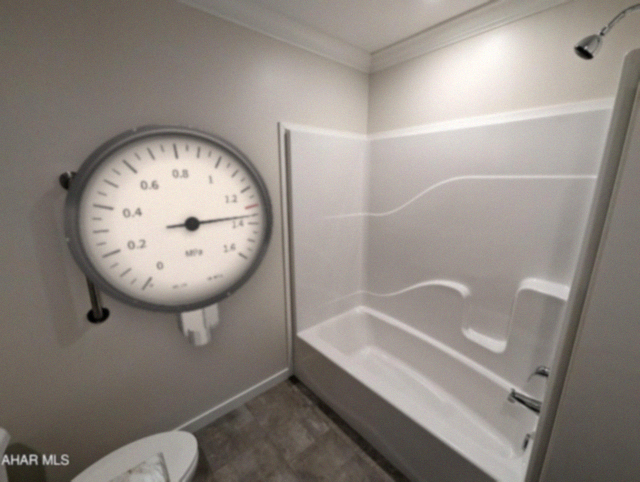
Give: 1.35
